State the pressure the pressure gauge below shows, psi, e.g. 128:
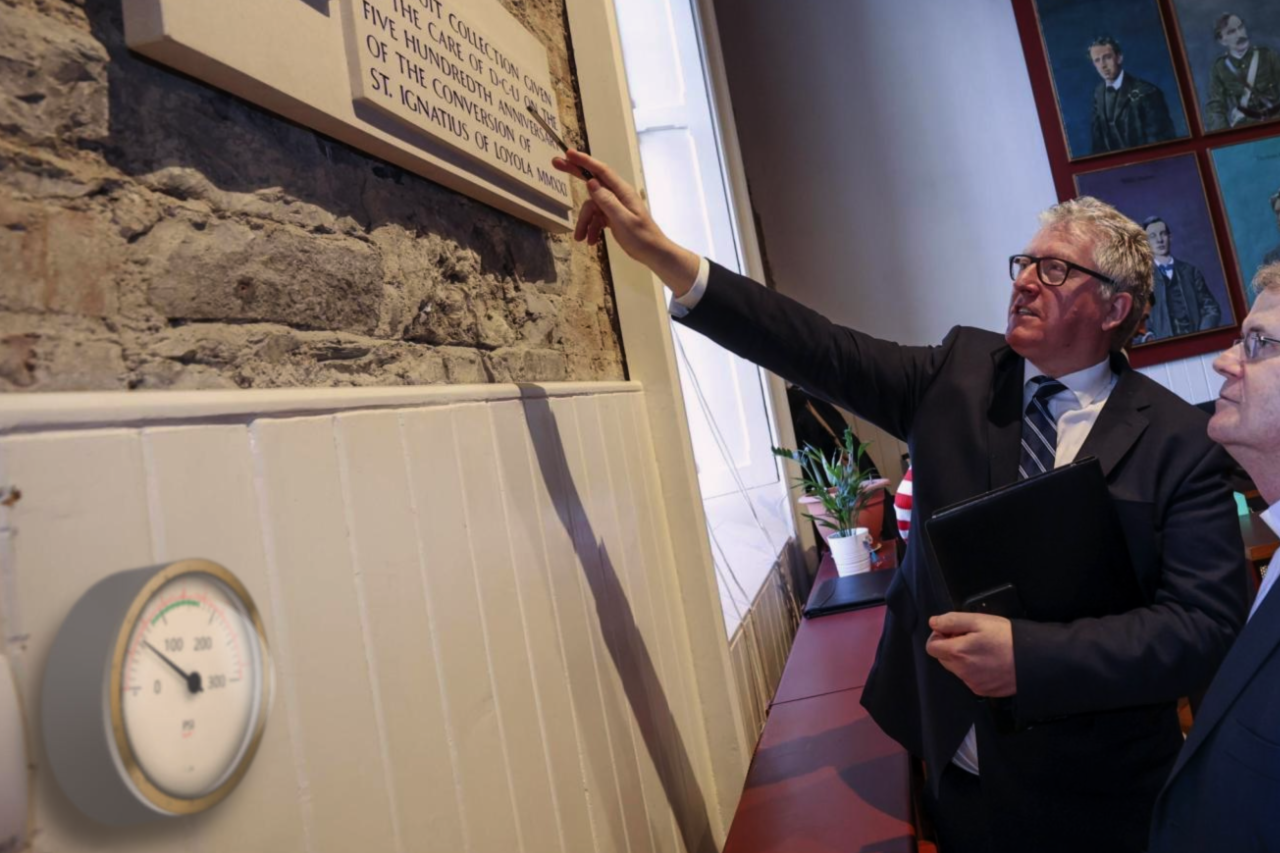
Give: 50
